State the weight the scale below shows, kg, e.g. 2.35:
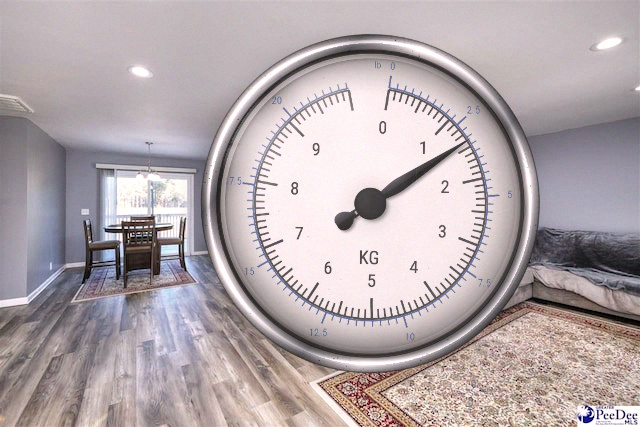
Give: 1.4
